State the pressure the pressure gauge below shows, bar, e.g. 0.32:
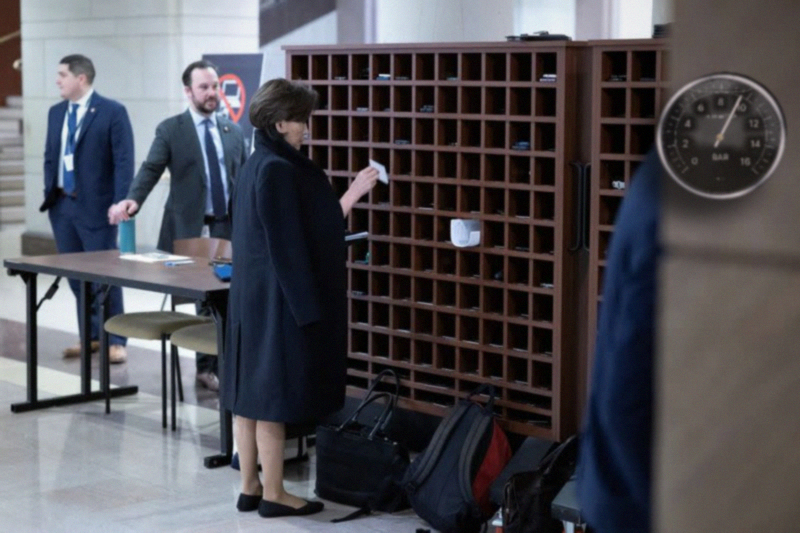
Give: 9.5
